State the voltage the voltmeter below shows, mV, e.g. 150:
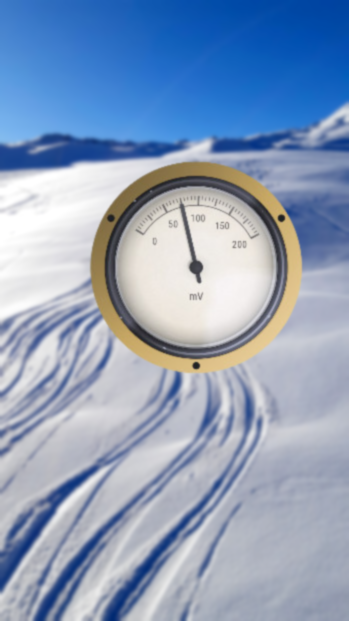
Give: 75
